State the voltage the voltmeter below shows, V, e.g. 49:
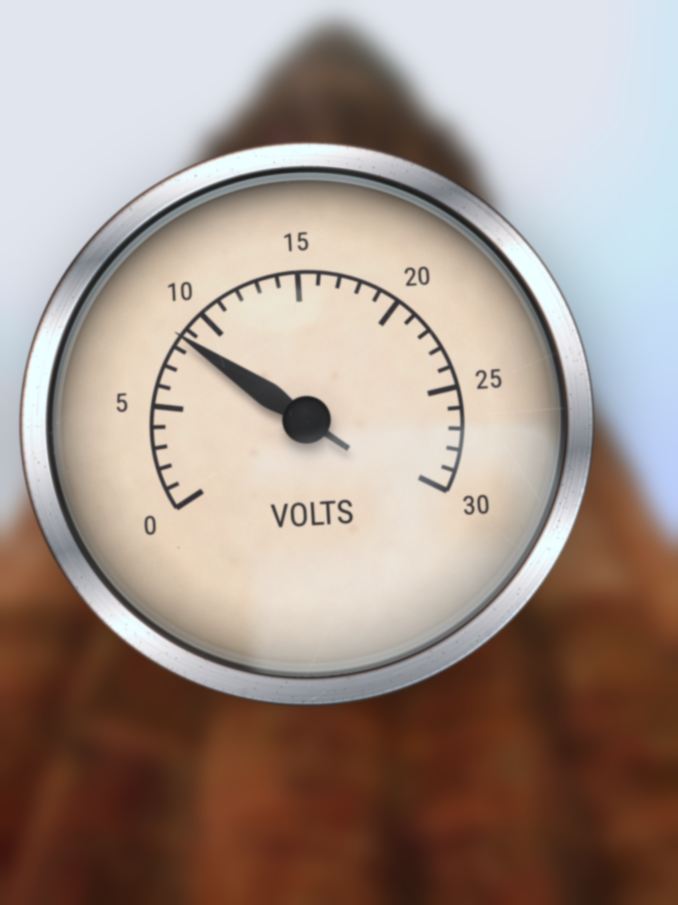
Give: 8.5
